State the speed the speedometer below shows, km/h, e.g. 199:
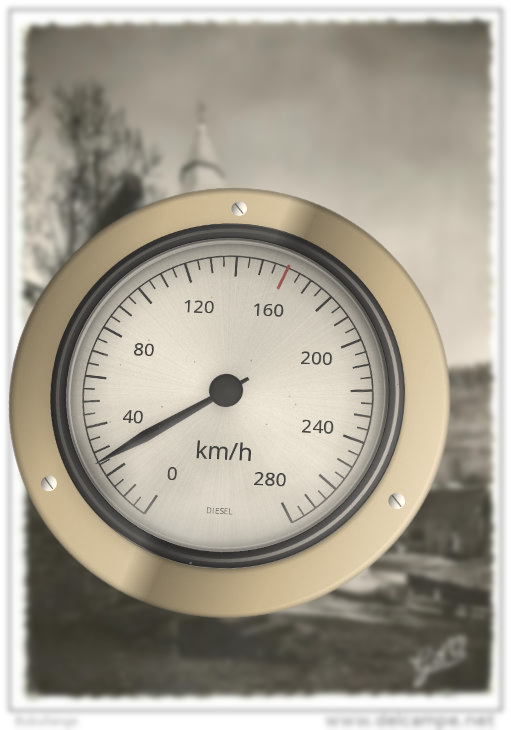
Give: 25
